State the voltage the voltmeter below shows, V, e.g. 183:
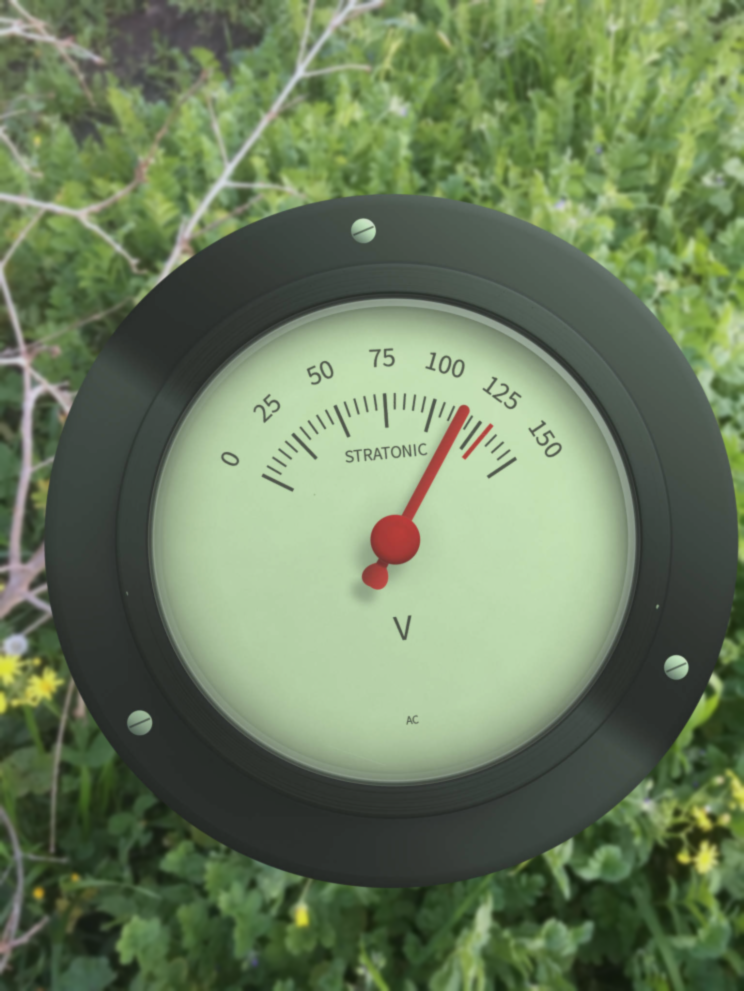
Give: 115
